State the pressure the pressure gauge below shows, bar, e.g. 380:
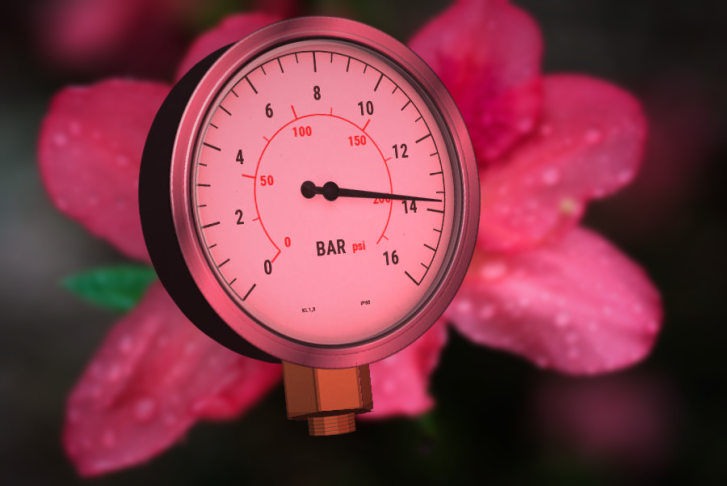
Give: 13.75
